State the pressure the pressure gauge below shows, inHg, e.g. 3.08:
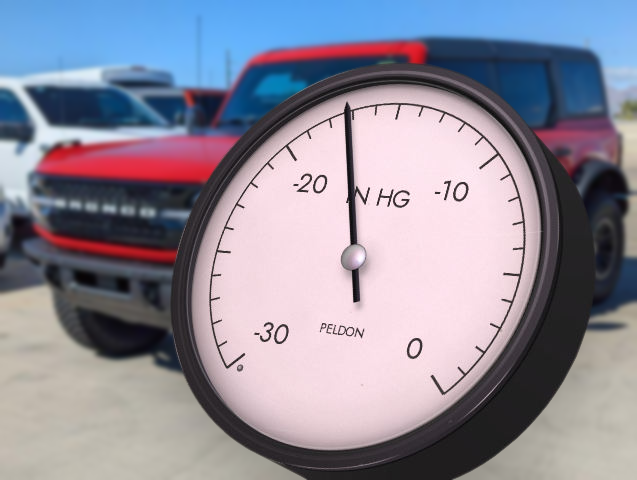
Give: -17
